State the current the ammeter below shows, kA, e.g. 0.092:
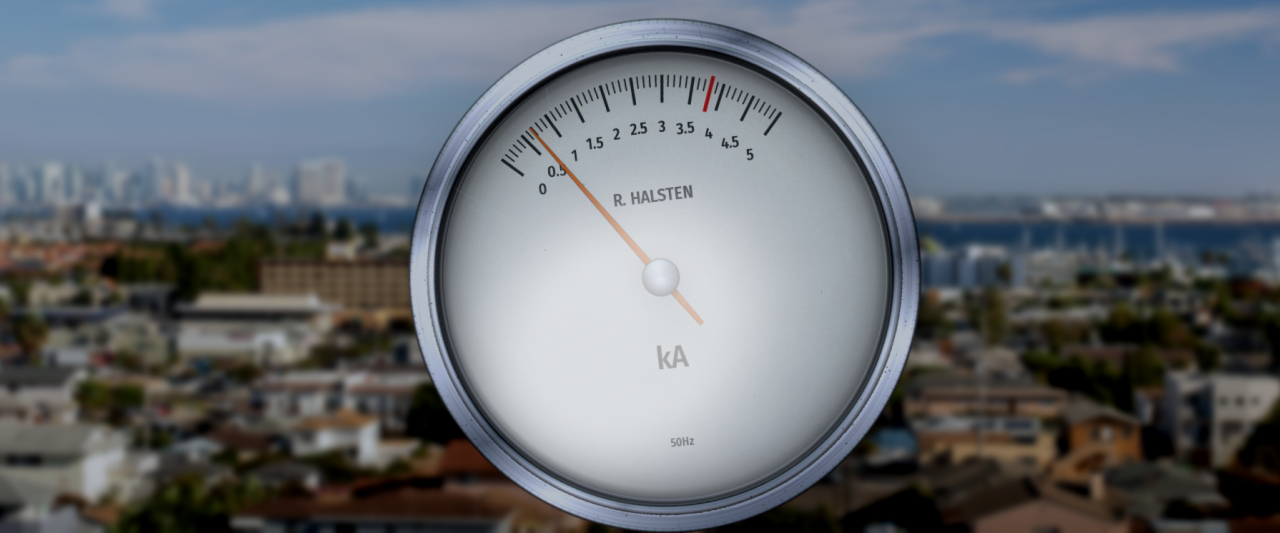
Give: 0.7
